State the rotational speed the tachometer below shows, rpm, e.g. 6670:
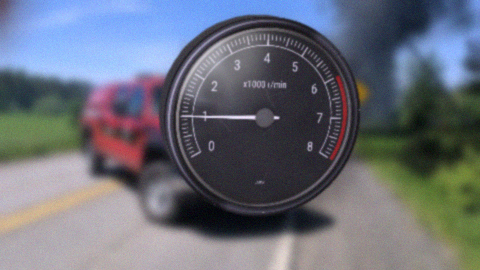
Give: 1000
